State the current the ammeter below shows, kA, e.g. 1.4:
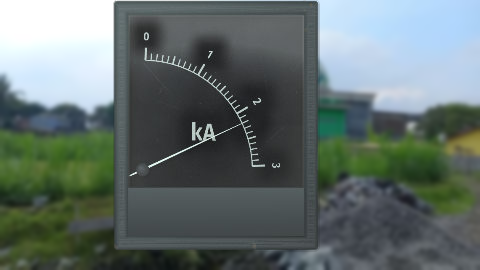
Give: 2.2
